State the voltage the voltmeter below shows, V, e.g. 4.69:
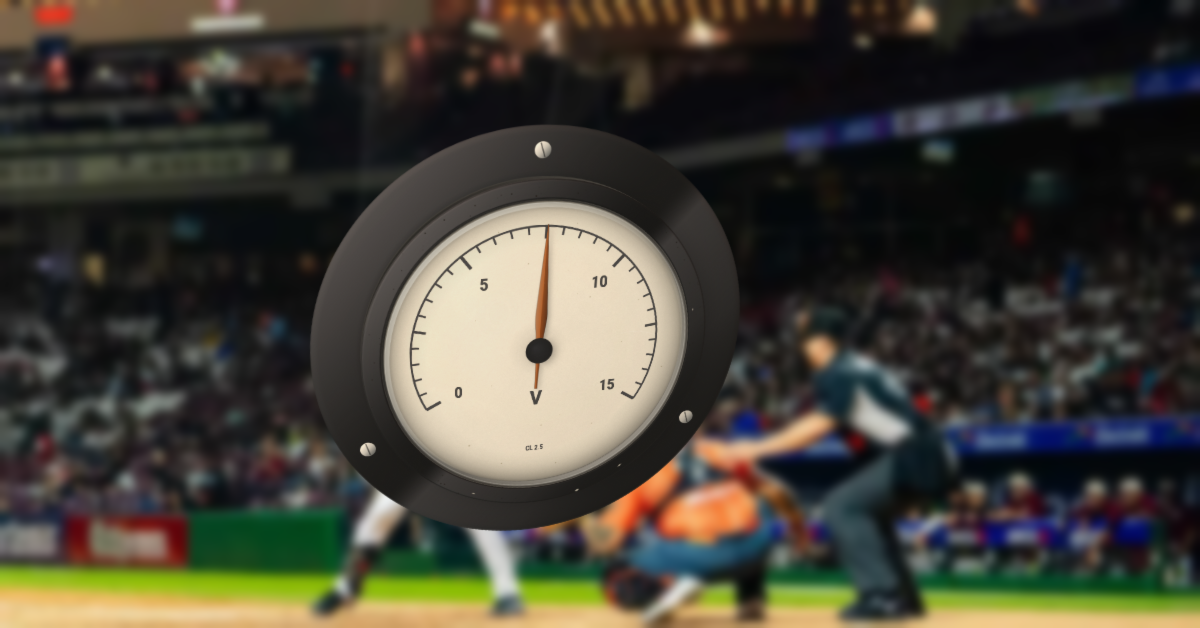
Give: 7.5
